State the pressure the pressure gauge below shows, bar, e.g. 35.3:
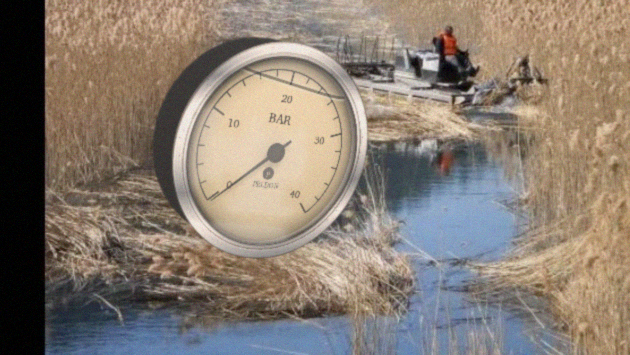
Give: 0
